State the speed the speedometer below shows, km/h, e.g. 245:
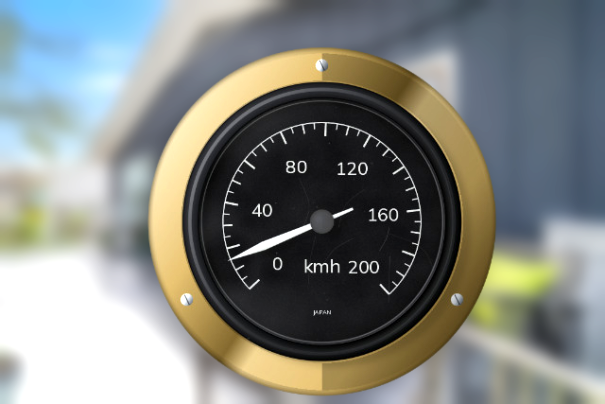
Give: 15
